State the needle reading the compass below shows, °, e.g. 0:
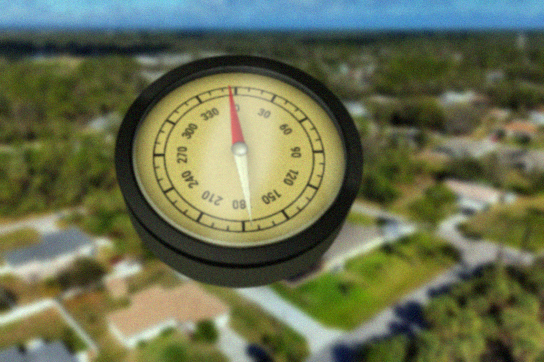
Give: 355
